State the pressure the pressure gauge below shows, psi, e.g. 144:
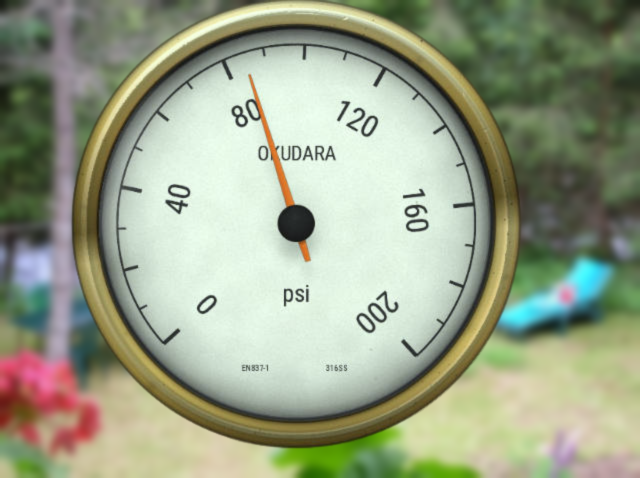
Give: 85
